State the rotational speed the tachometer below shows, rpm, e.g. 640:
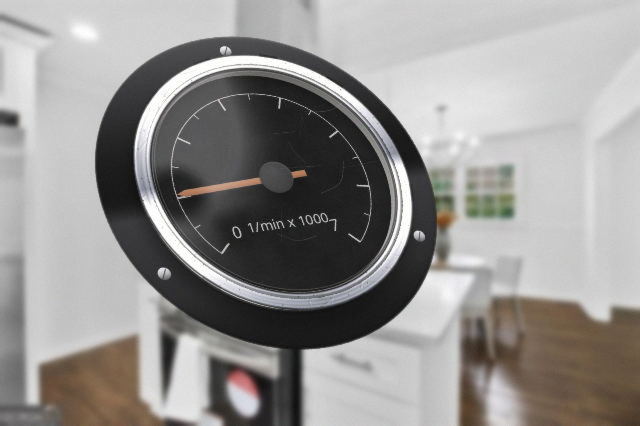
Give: 1000
